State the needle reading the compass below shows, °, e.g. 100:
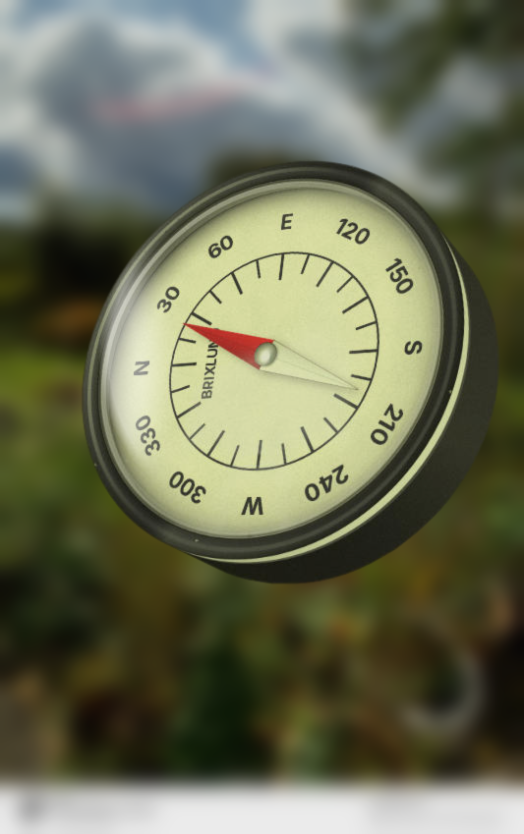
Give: 22.5
